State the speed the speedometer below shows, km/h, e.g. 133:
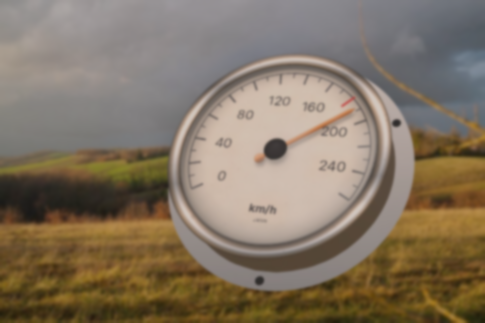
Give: 190
